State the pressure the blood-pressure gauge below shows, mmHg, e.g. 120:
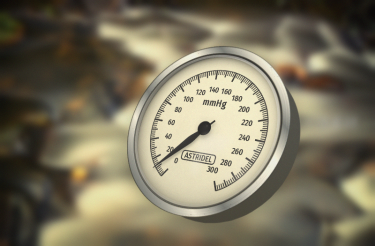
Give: 10
